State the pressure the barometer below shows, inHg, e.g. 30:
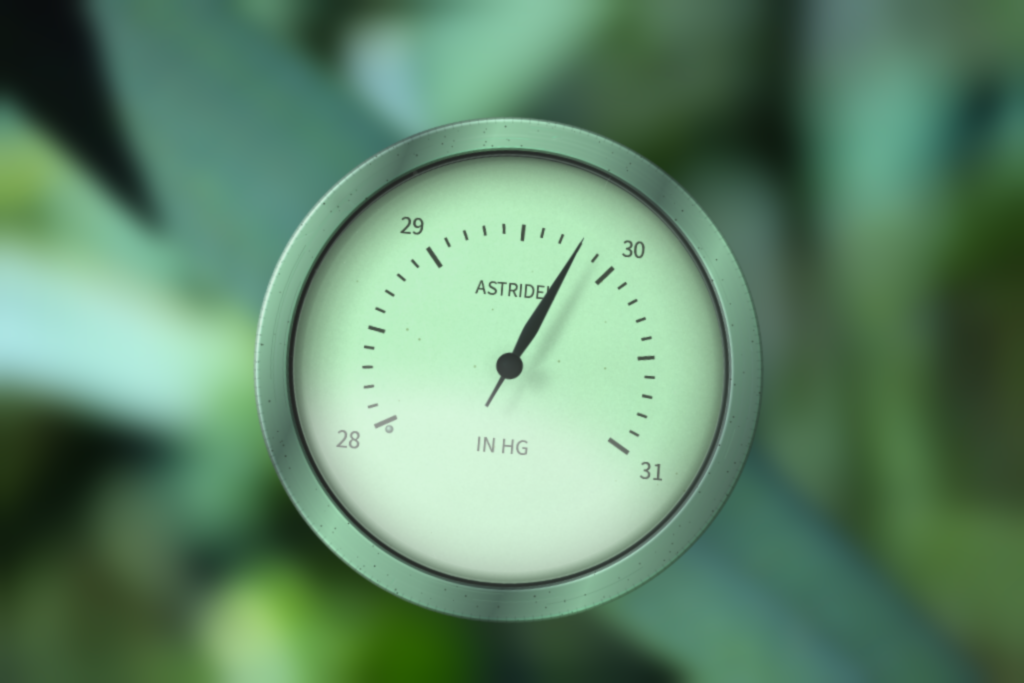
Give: 29.8
